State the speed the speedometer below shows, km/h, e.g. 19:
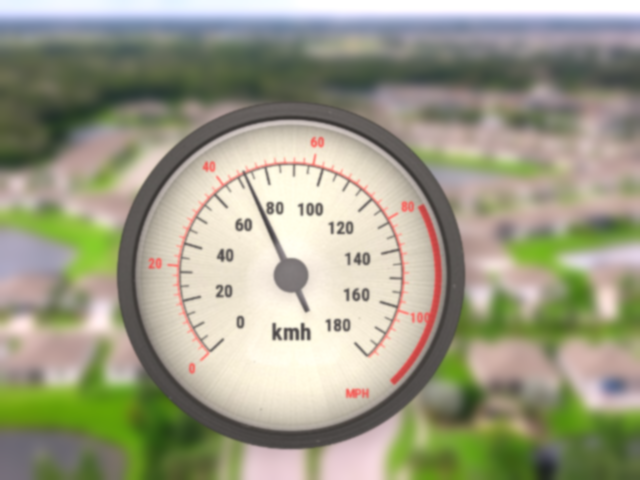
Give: 72.5
